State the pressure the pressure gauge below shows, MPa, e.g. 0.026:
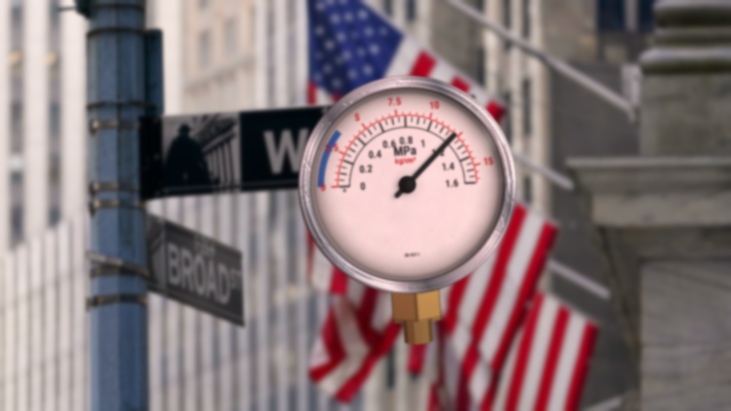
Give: 1.2
